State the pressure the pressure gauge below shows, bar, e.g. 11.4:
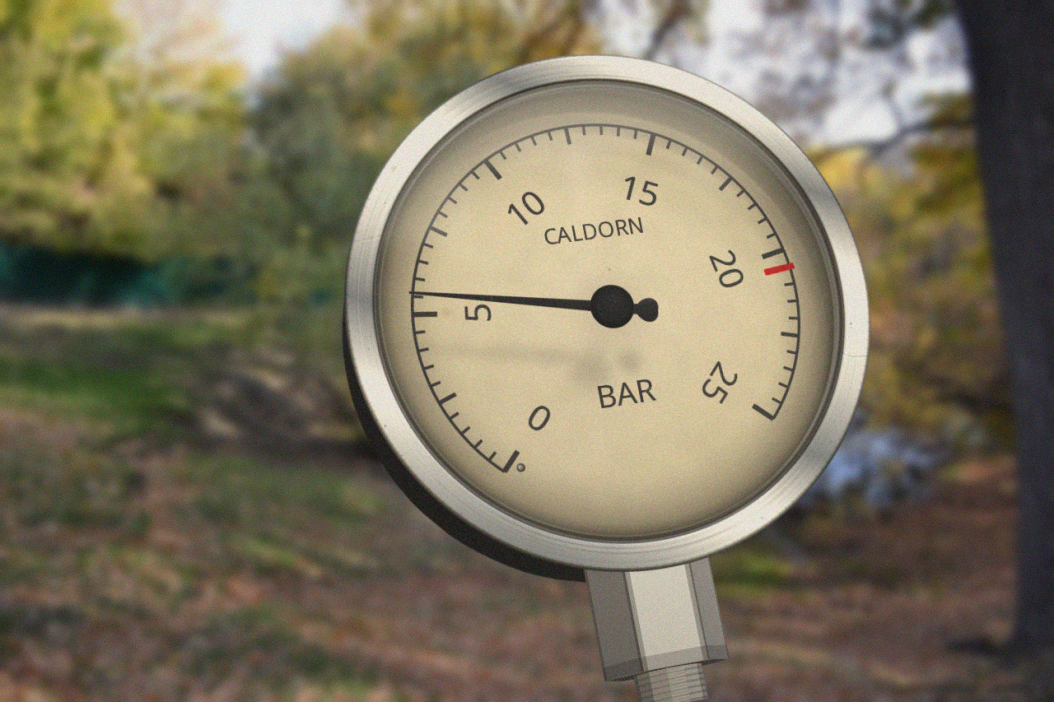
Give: 5.5
